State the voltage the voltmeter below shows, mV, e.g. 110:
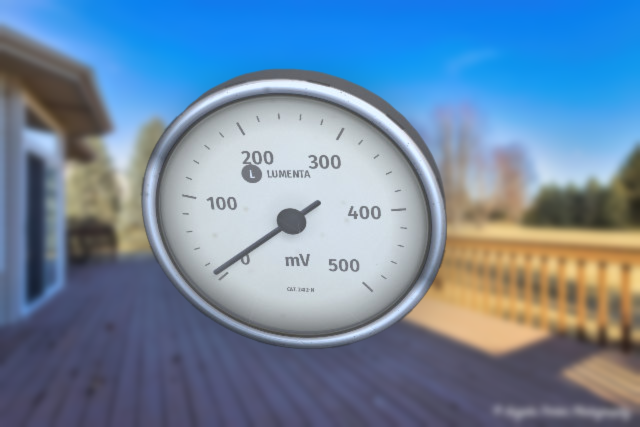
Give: 10
